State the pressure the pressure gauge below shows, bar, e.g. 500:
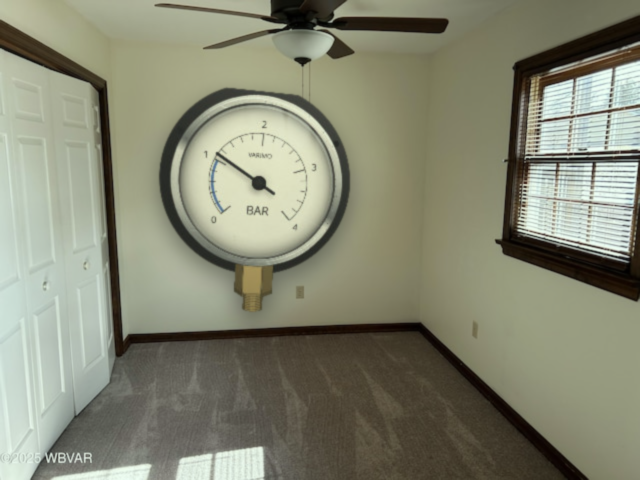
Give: 1.1
